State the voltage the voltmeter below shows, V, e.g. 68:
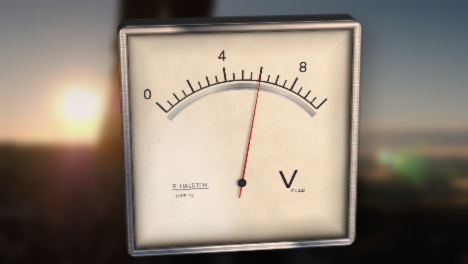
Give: 6
